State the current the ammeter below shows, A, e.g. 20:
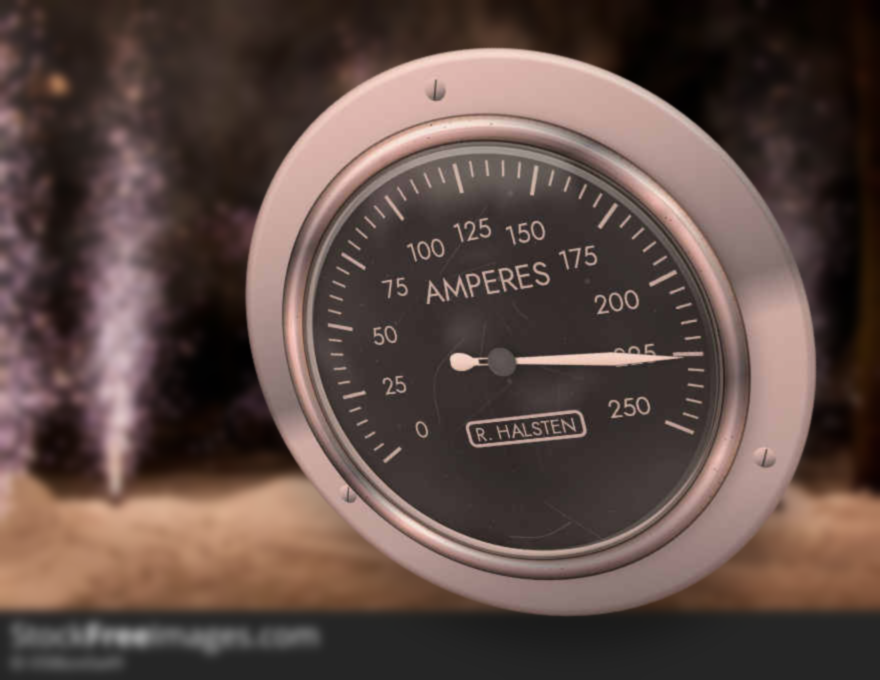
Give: 225
